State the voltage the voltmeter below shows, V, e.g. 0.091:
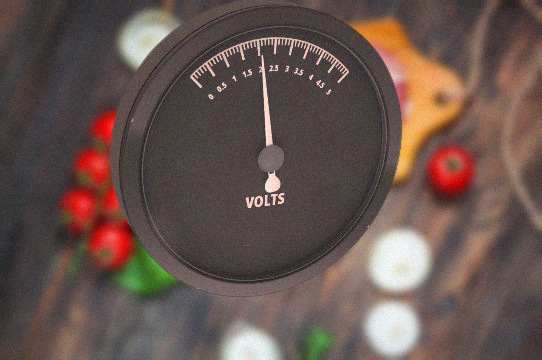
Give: 2
